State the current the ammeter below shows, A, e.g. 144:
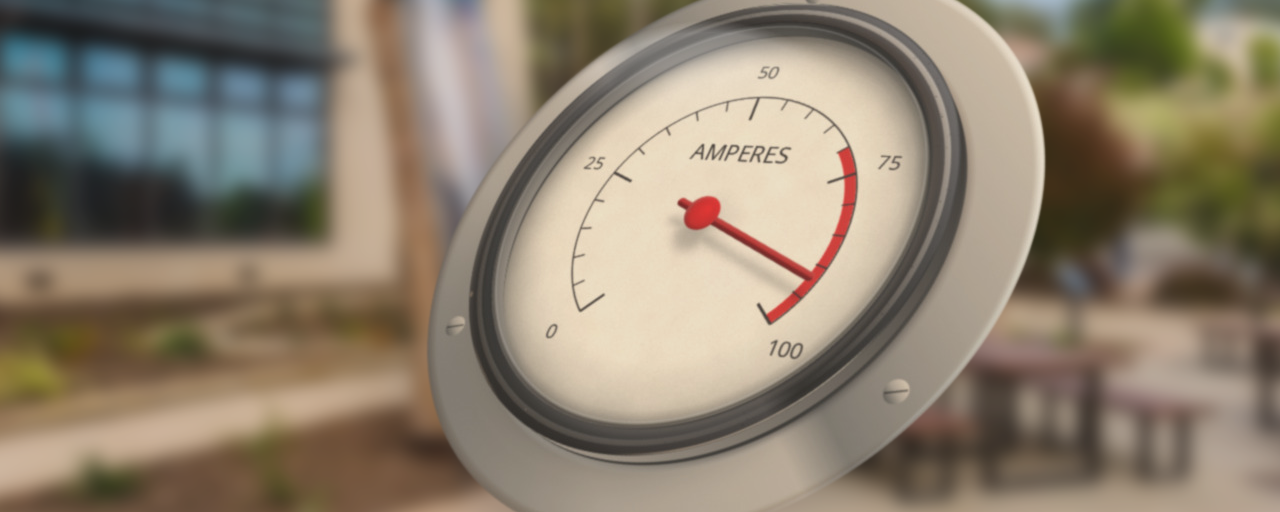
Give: 92.5
